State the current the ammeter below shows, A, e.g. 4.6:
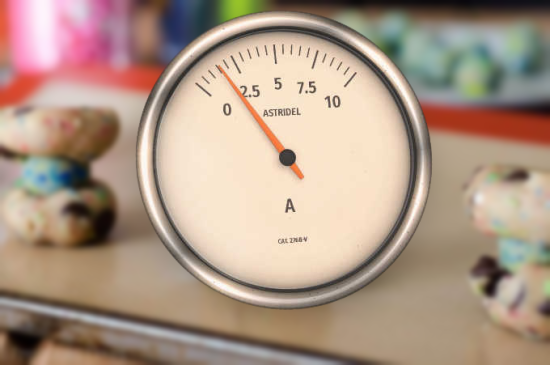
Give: 1.5
